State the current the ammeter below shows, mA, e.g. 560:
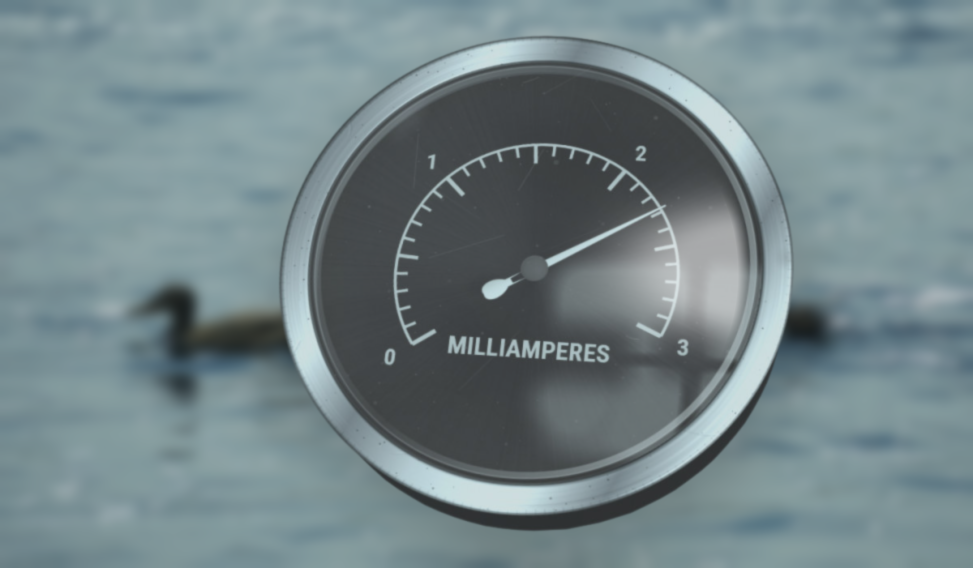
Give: 2.3
